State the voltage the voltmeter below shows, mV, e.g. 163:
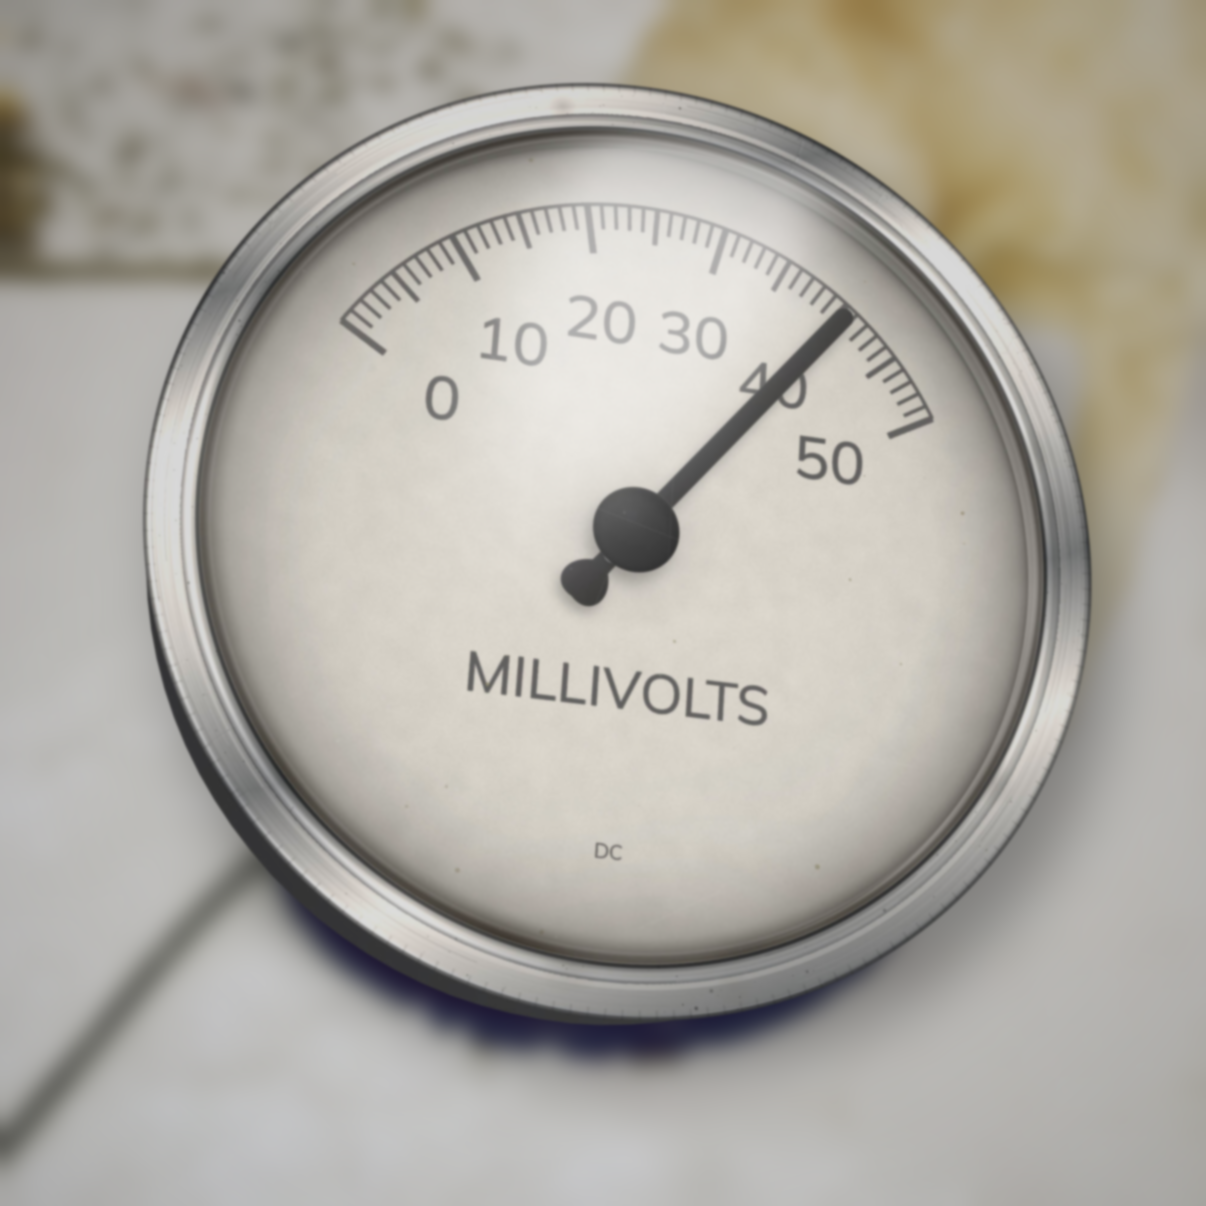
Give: 40.5
